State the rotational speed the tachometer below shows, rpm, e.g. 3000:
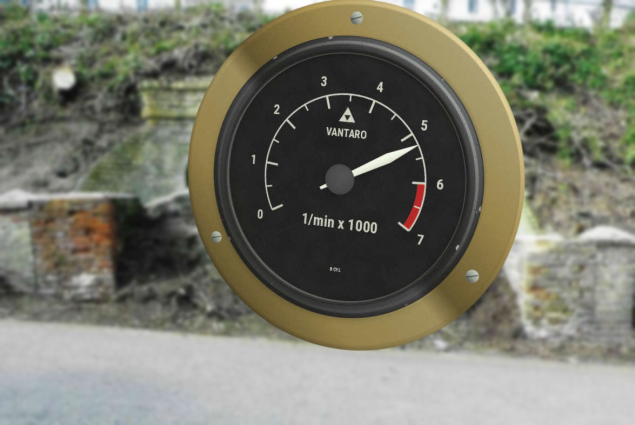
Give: 5250
